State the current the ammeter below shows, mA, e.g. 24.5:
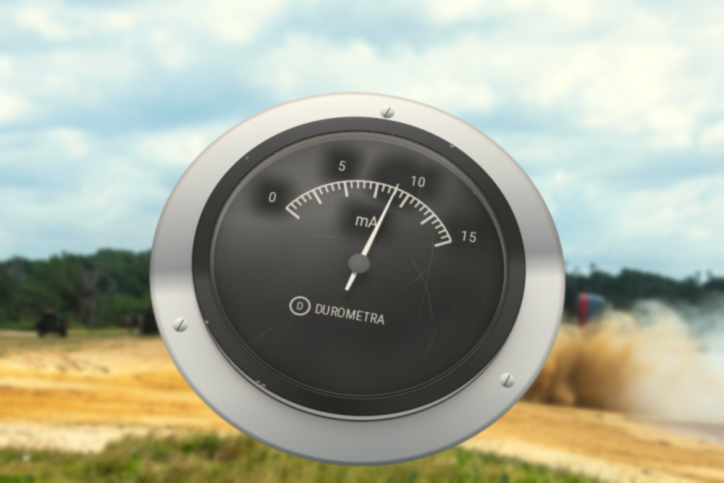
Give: 9
